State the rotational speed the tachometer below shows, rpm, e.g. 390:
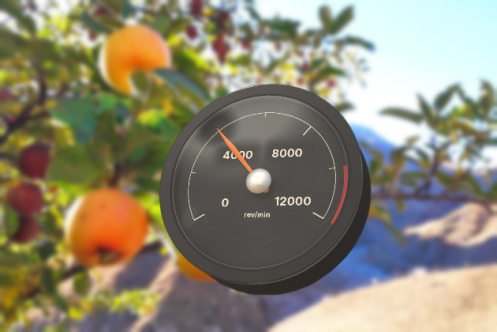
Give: 4000
